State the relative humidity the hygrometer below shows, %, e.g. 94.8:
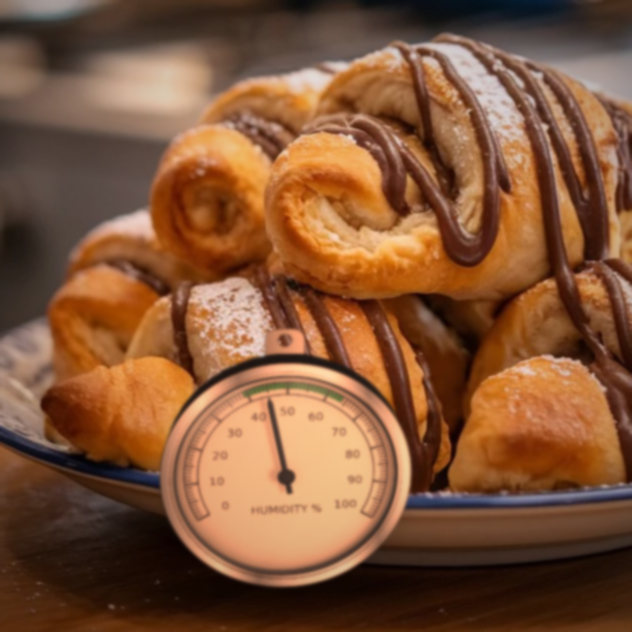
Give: 45
